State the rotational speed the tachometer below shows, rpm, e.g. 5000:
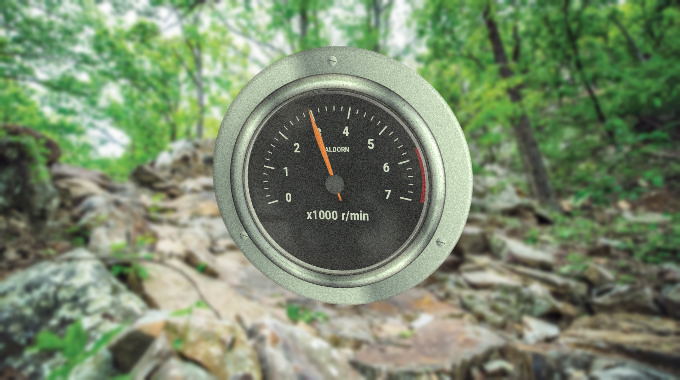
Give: 3000
